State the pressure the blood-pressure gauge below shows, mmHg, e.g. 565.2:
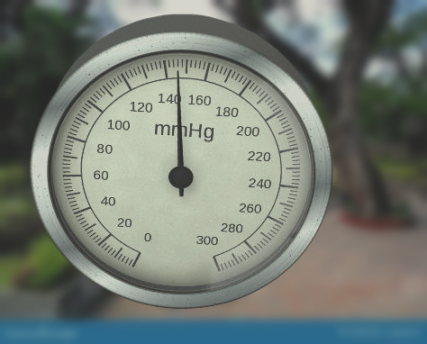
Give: 146
